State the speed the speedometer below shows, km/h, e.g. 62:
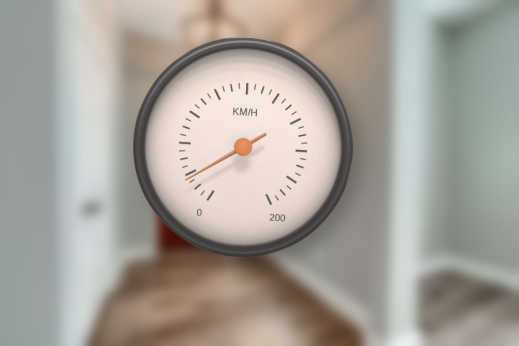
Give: 17.5
